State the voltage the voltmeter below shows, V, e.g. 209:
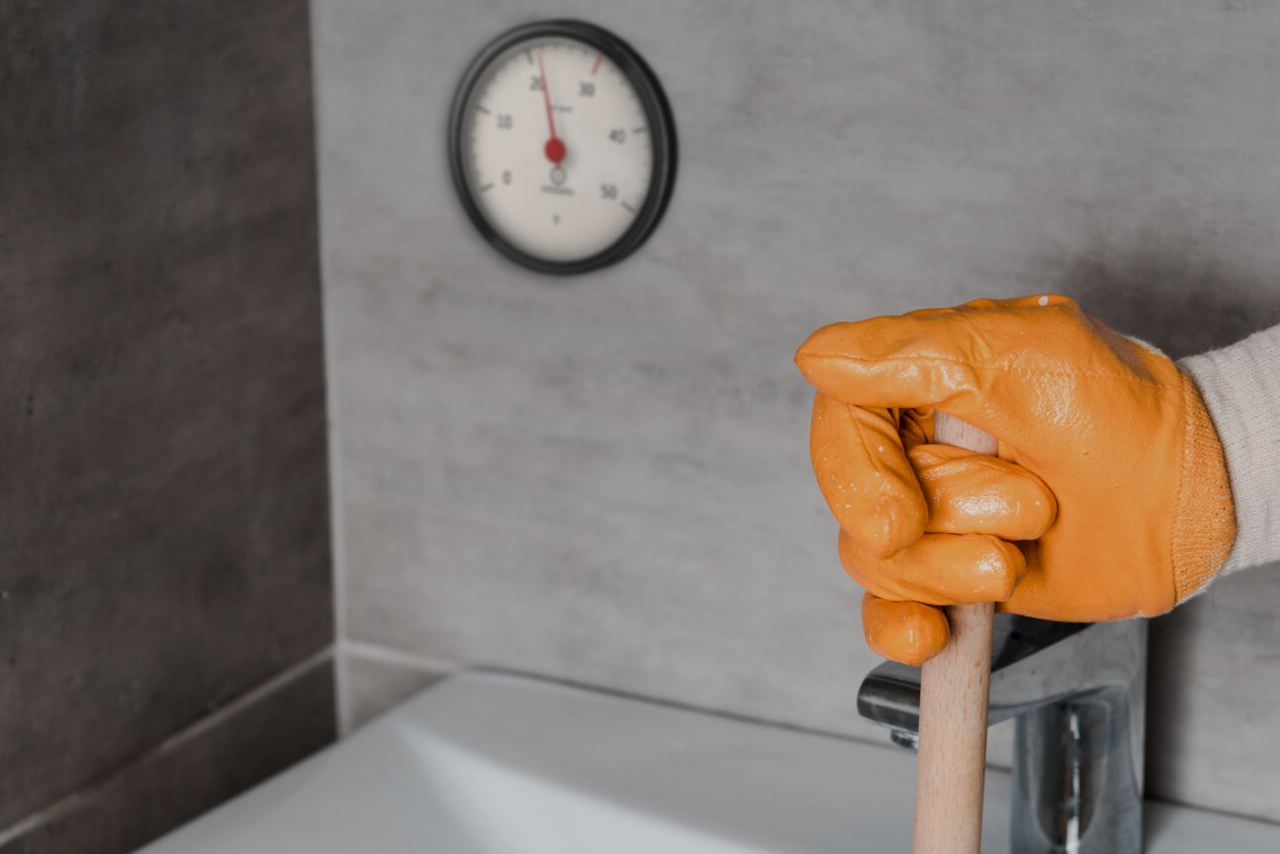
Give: 22
